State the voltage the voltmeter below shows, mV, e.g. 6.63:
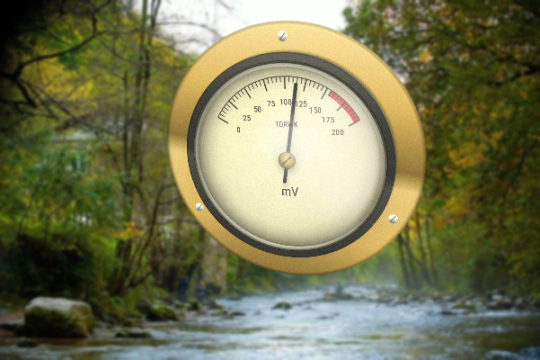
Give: 115
